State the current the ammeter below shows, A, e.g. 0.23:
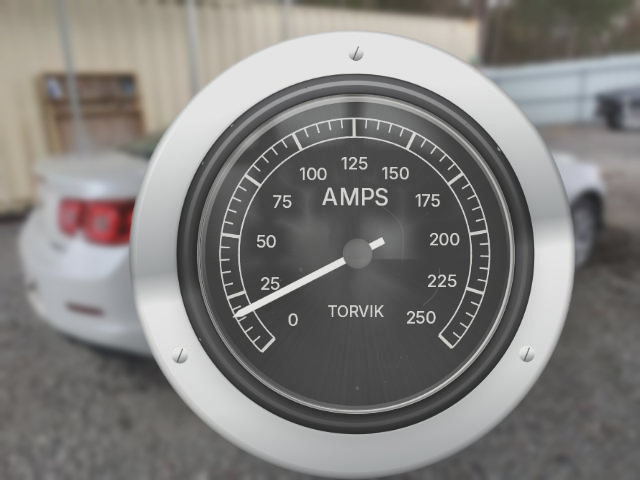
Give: 17.5
